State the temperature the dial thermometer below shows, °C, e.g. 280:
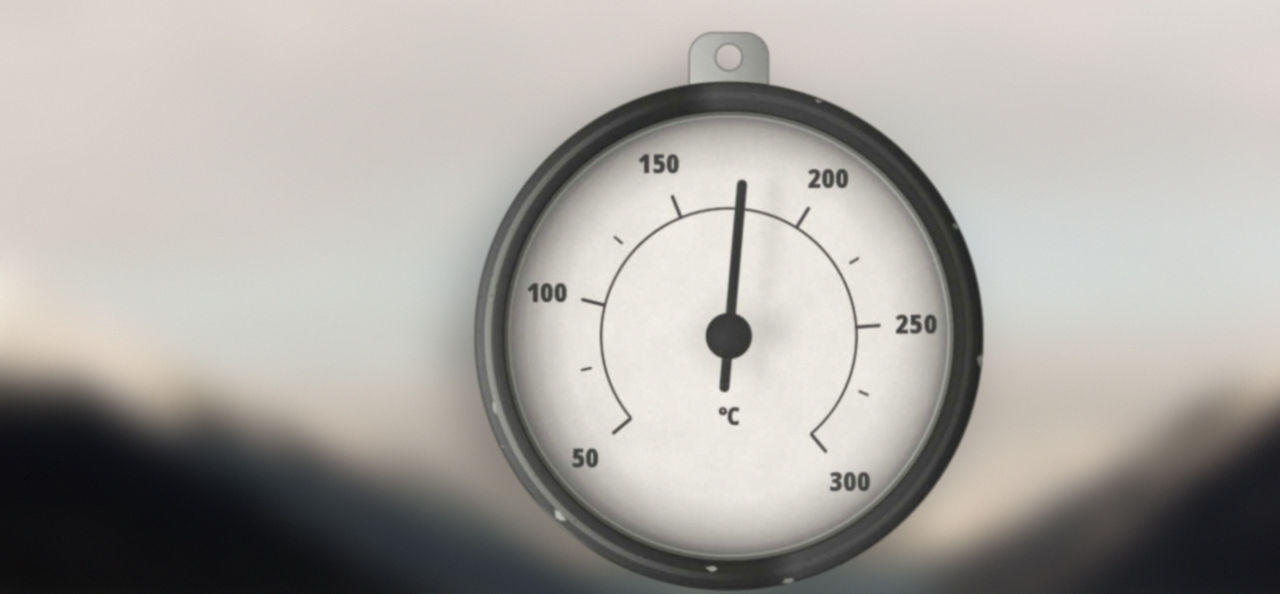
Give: 175
